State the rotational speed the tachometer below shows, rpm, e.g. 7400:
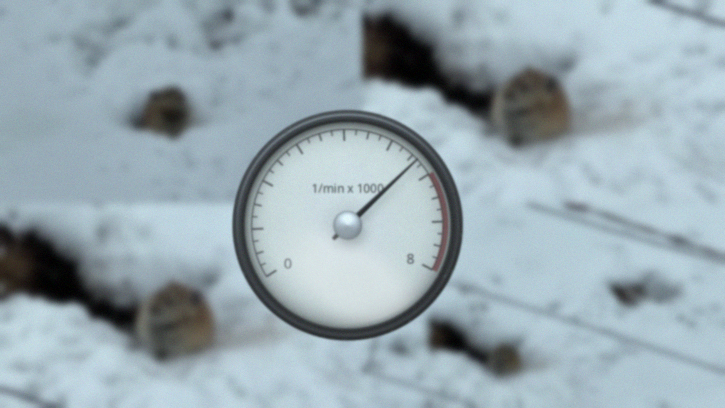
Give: 5625
